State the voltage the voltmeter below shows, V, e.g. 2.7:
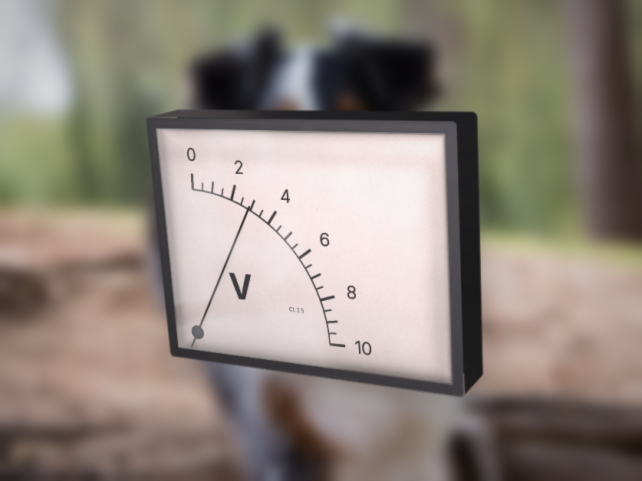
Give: 3
